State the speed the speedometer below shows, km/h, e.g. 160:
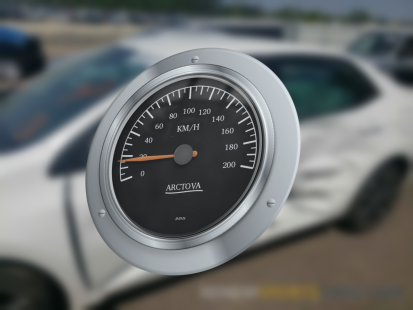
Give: 15
